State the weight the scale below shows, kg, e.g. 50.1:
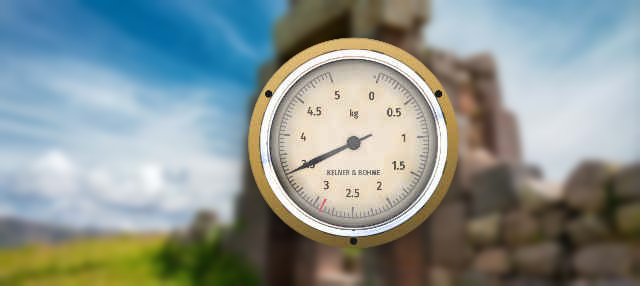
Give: 3.5
